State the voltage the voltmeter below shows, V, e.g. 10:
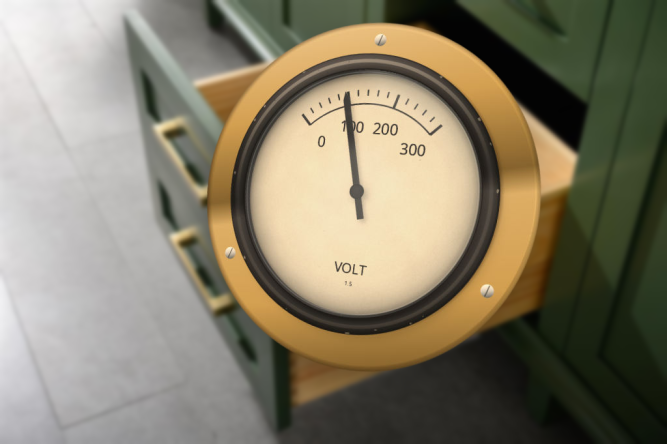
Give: 100
